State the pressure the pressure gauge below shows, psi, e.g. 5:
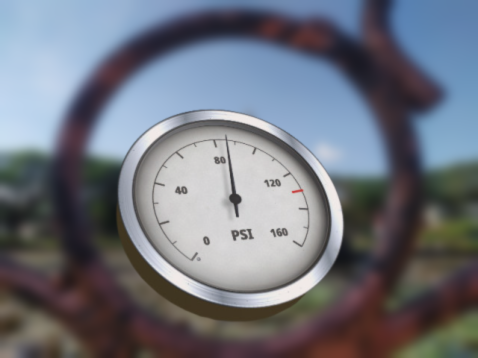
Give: 85
